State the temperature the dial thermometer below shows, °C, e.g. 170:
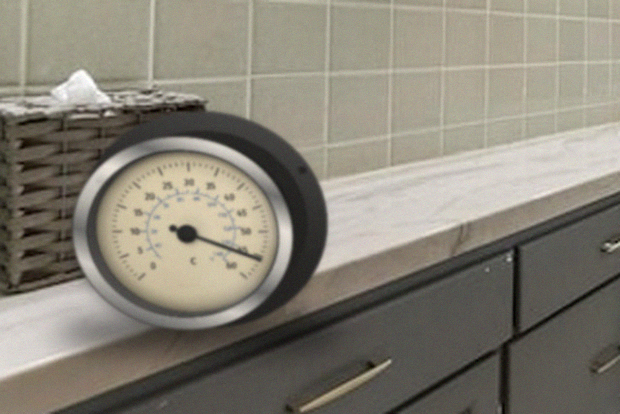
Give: 55
